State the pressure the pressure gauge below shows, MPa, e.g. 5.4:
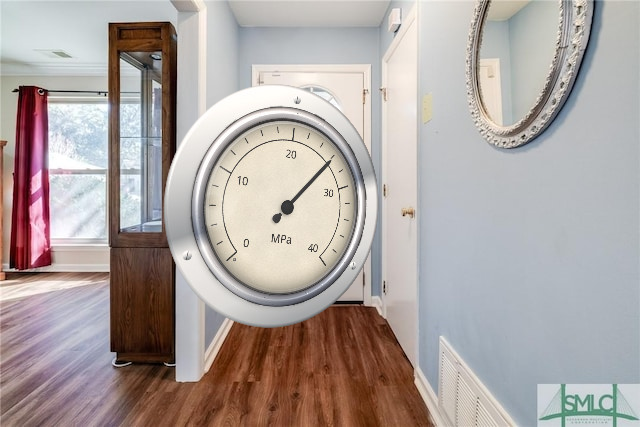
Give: 26
